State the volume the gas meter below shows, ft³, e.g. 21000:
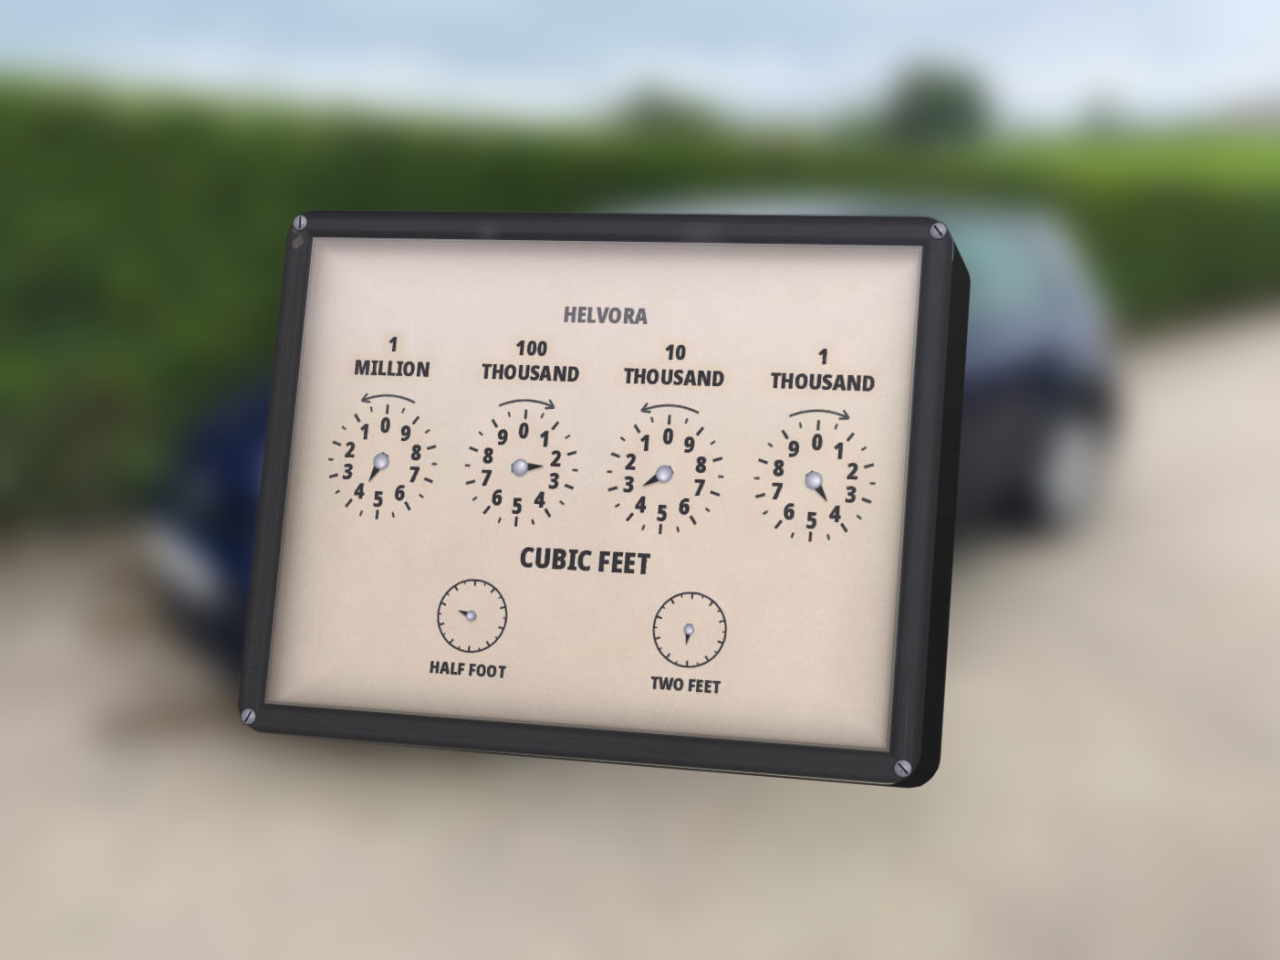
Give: 423400
